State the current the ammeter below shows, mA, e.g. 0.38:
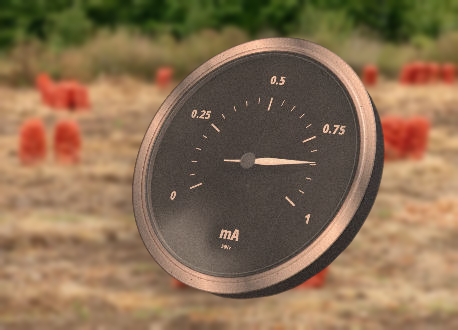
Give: 0.85
